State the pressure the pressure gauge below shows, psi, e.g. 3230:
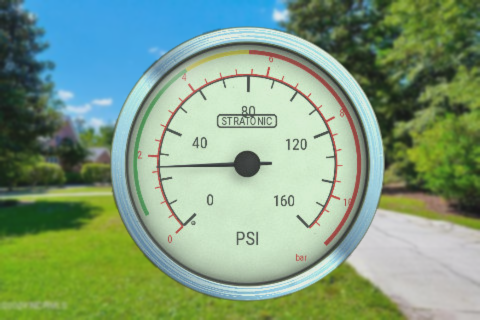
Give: 25
